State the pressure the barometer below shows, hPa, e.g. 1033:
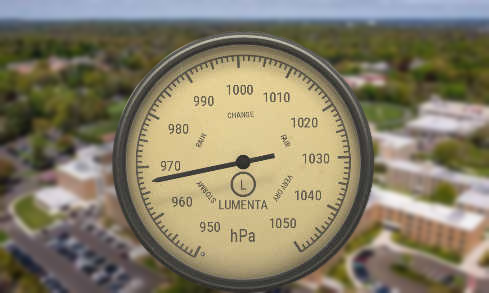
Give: 967
